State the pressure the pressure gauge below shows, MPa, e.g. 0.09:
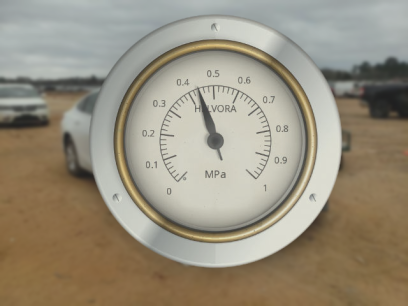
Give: 0.44
